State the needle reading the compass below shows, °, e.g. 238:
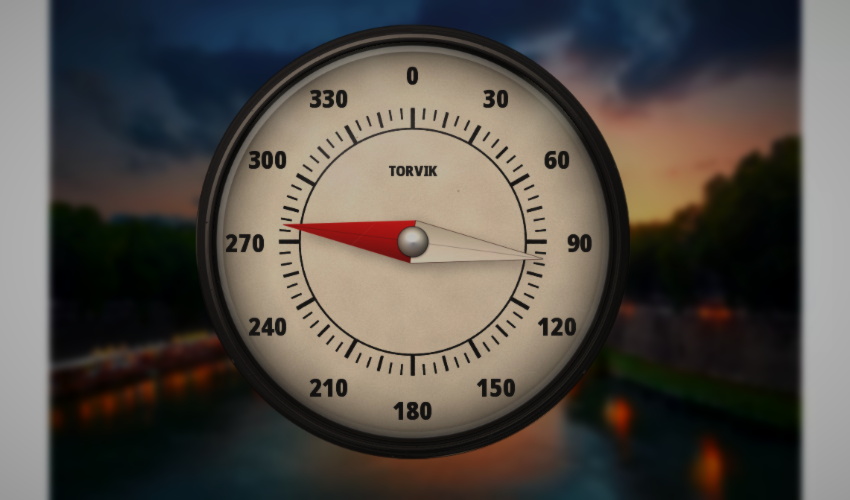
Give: 277.5
